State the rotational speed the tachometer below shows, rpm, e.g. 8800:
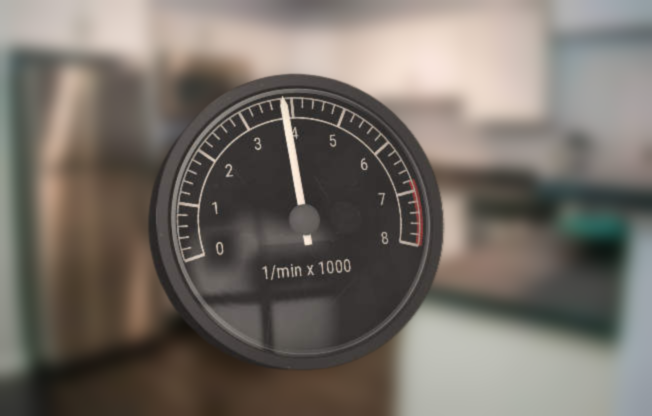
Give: 3800
